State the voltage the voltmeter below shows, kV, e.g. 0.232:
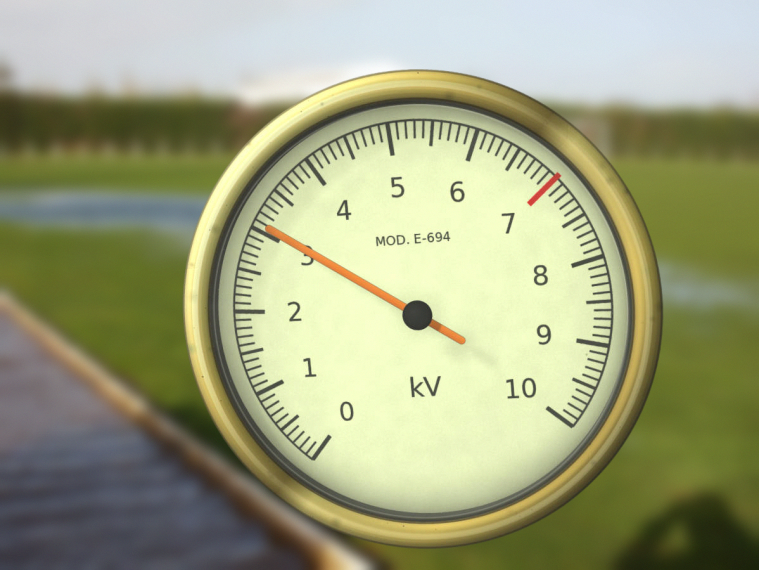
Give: 3.1
